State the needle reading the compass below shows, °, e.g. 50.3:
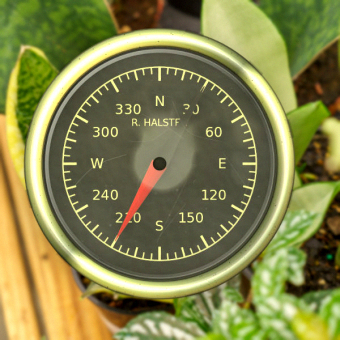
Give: 210
